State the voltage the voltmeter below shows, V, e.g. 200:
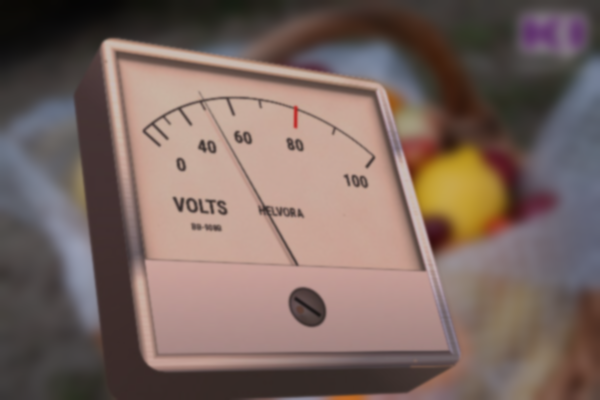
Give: 50
